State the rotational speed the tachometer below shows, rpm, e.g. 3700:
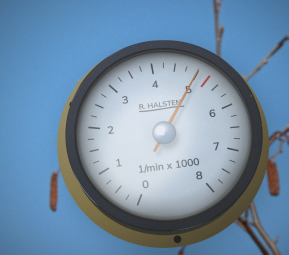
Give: 5000
